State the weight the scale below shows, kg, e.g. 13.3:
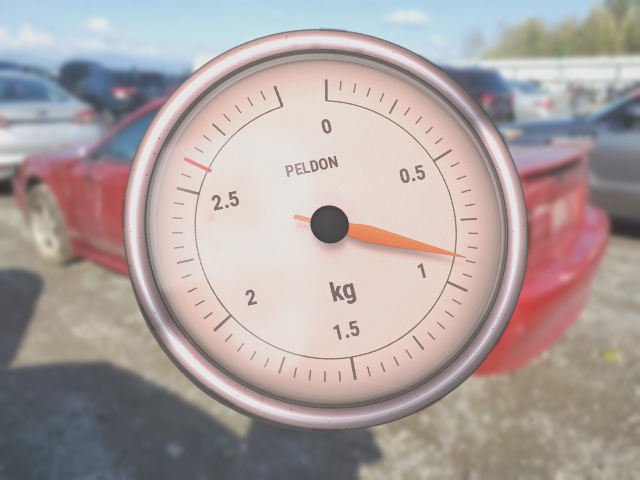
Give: 0.9
